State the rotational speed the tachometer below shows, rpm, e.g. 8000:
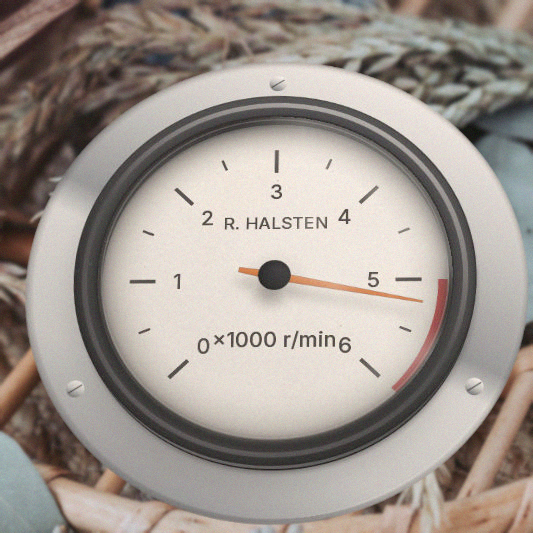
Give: 5250
